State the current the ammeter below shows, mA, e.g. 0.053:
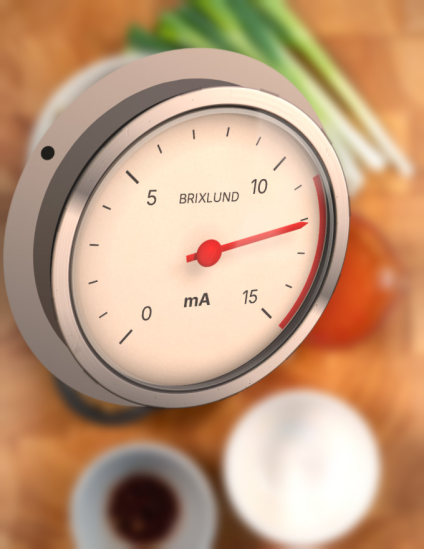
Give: 12
